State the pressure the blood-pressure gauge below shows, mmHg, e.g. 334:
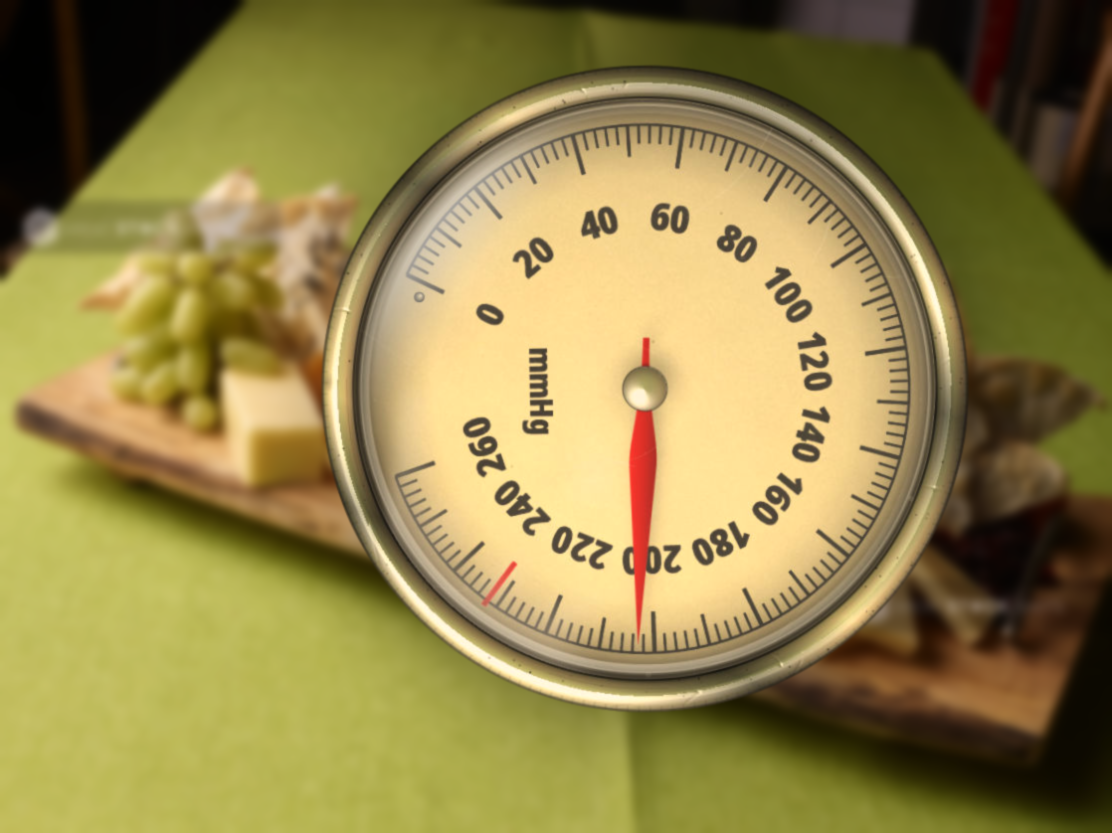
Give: 203
